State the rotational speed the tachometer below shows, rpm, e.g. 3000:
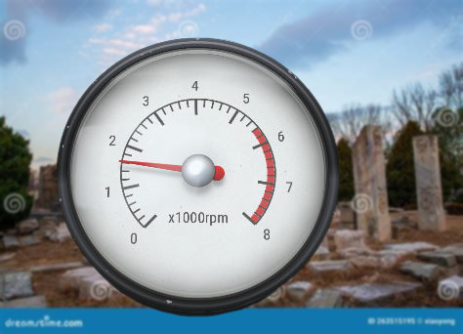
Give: 1600
